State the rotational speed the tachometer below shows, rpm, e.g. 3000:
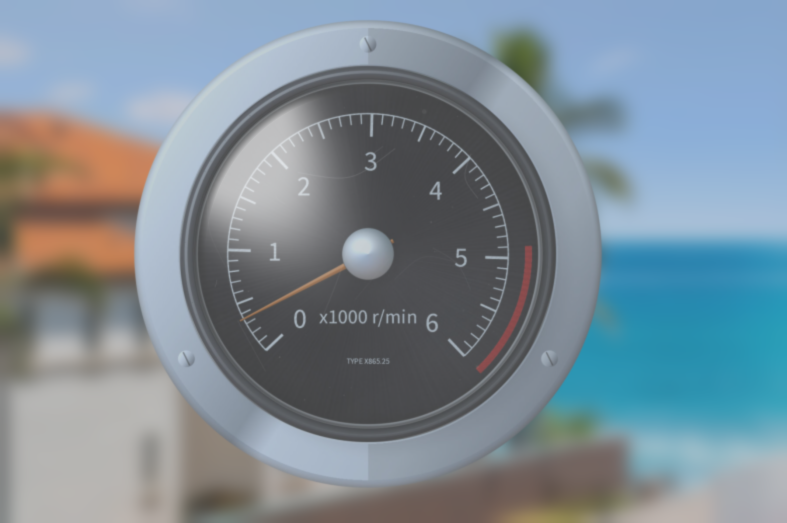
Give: 350
